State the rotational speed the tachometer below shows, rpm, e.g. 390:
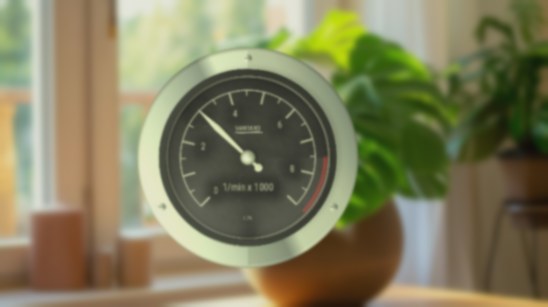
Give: 3000
